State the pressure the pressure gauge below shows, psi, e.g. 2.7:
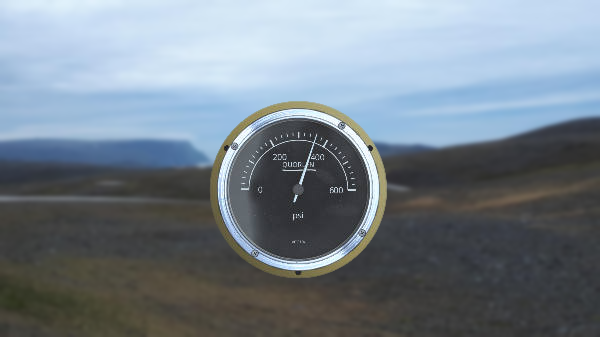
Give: 360
